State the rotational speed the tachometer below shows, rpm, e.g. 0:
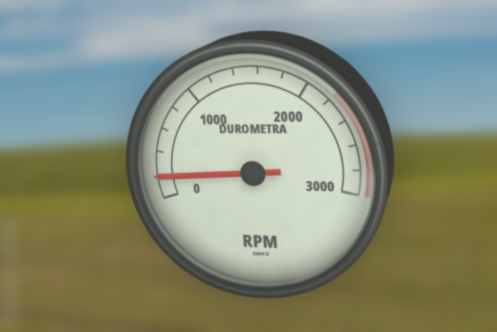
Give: 200
